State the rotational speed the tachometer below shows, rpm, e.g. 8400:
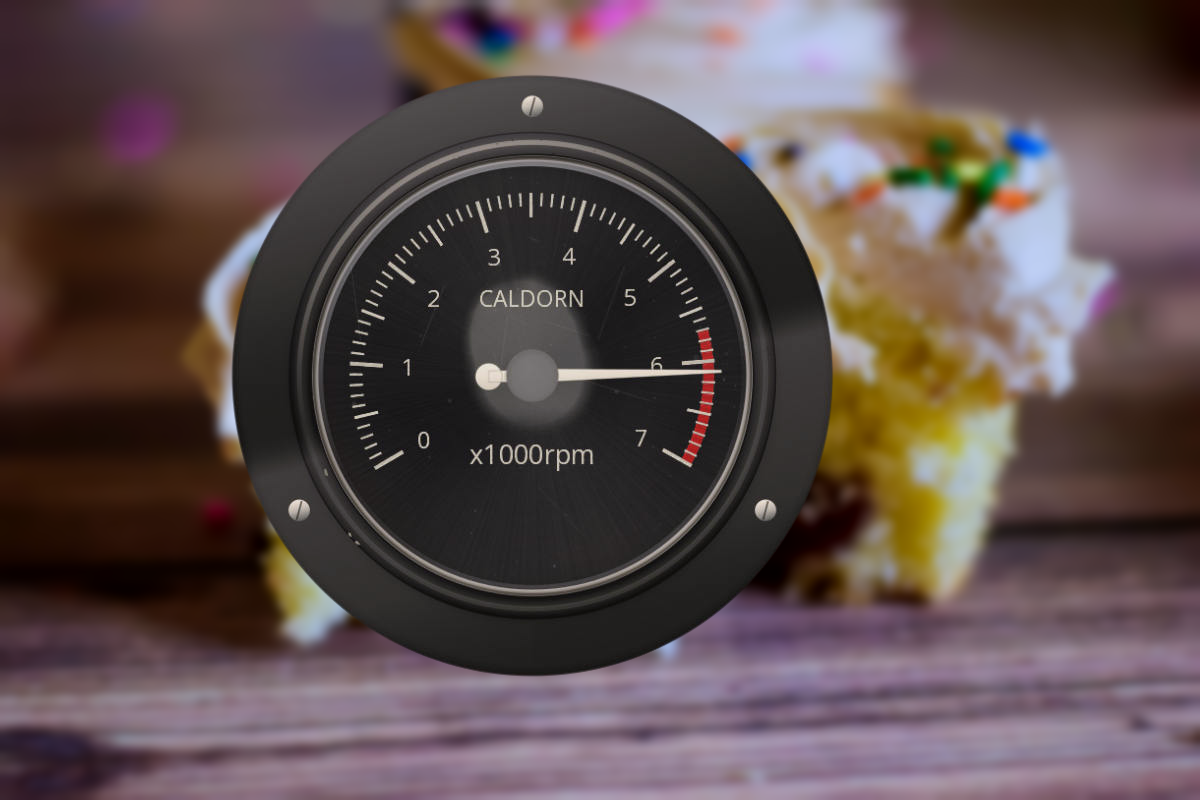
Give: 6100
